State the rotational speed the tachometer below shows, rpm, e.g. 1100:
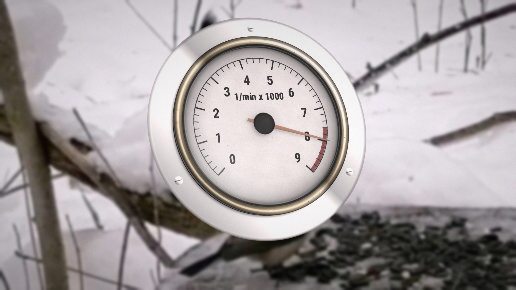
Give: 8000
